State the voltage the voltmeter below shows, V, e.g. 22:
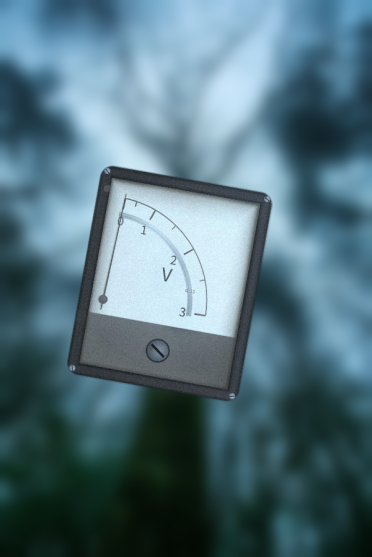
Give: 0
